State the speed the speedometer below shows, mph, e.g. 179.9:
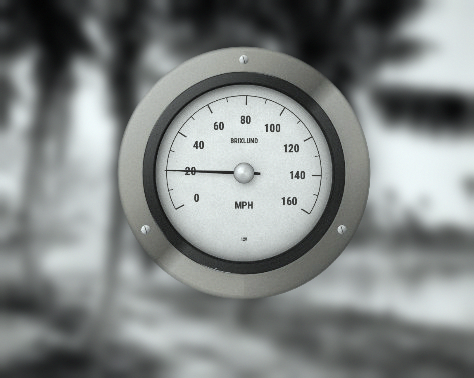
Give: 20
